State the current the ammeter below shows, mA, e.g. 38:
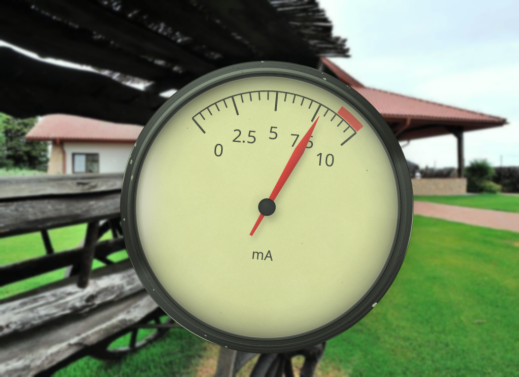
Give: 7.75
